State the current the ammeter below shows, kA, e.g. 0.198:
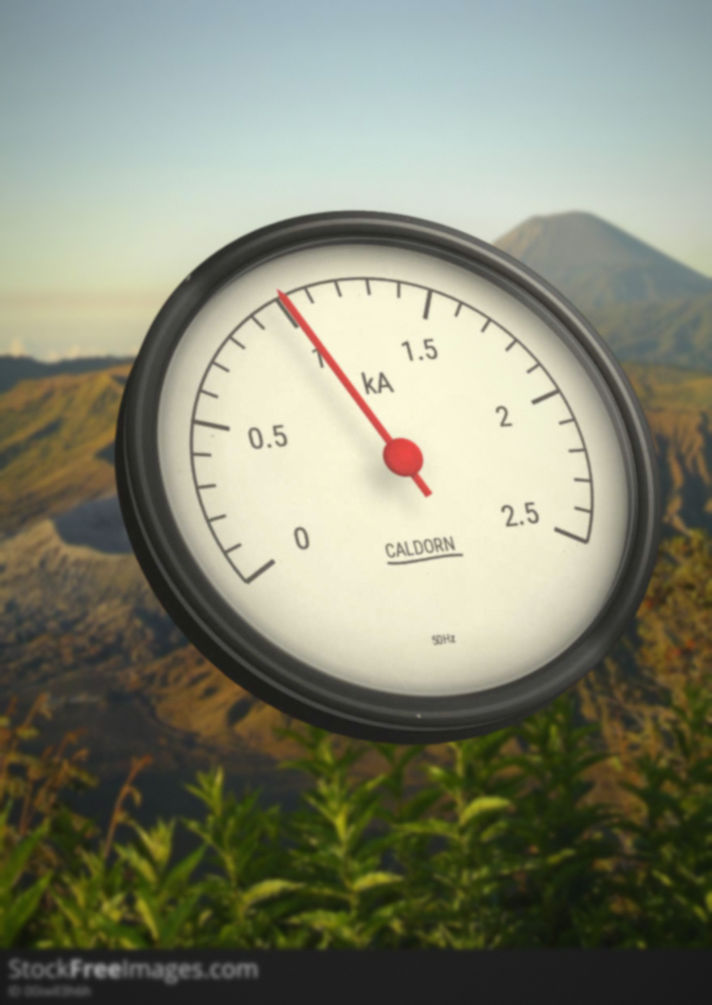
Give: 1
